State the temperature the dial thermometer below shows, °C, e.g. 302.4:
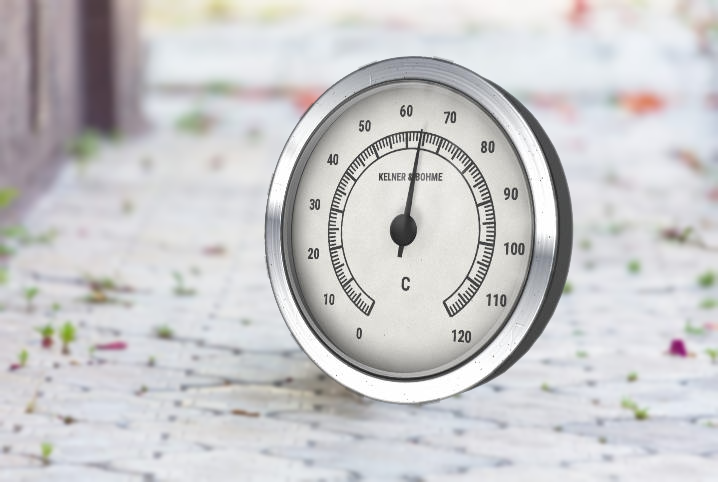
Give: 65
